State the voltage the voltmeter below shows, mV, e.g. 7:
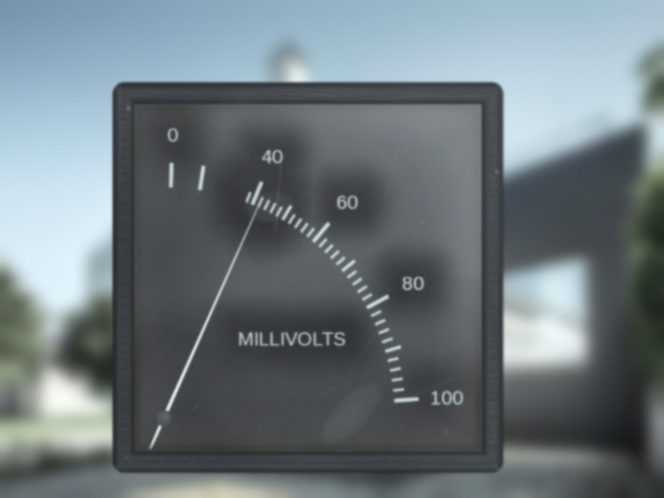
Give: 42
